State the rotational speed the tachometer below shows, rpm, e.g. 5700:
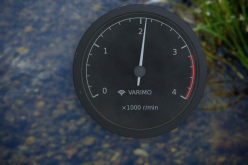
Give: 2100
